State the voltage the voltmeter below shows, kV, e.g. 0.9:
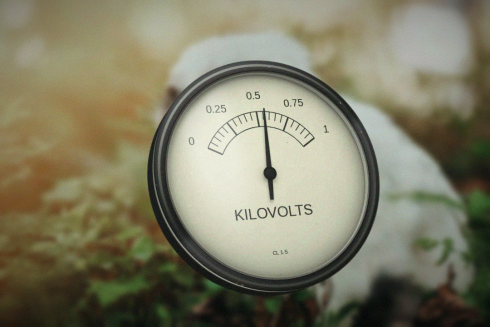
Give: 0.55
